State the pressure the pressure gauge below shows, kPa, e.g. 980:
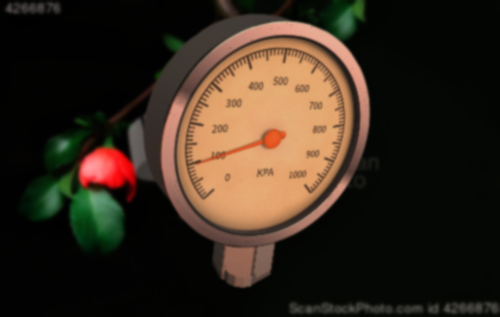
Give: 100
